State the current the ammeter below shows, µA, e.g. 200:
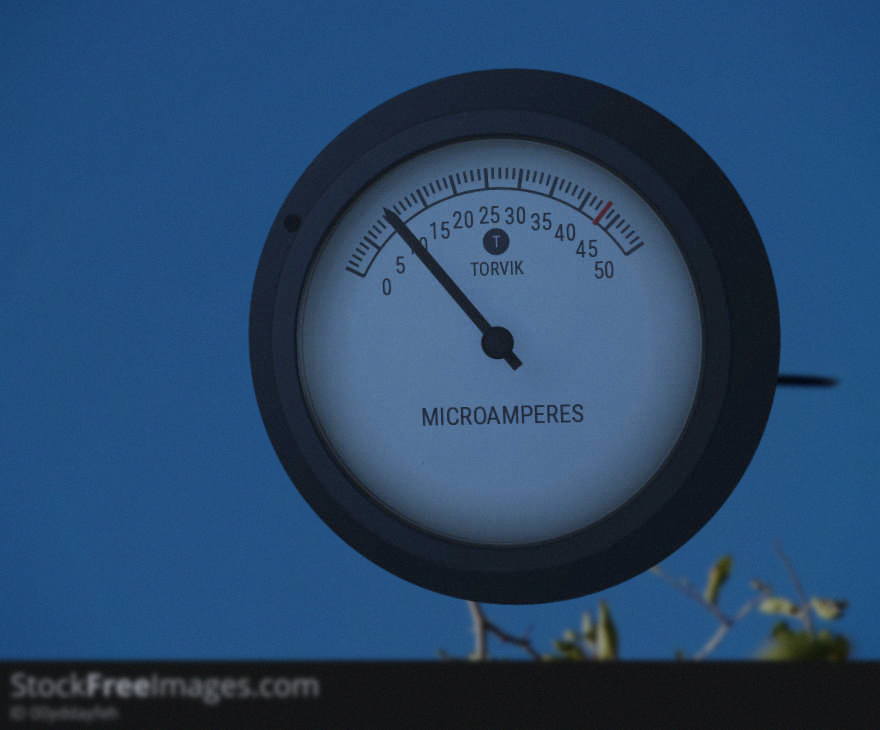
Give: 10
